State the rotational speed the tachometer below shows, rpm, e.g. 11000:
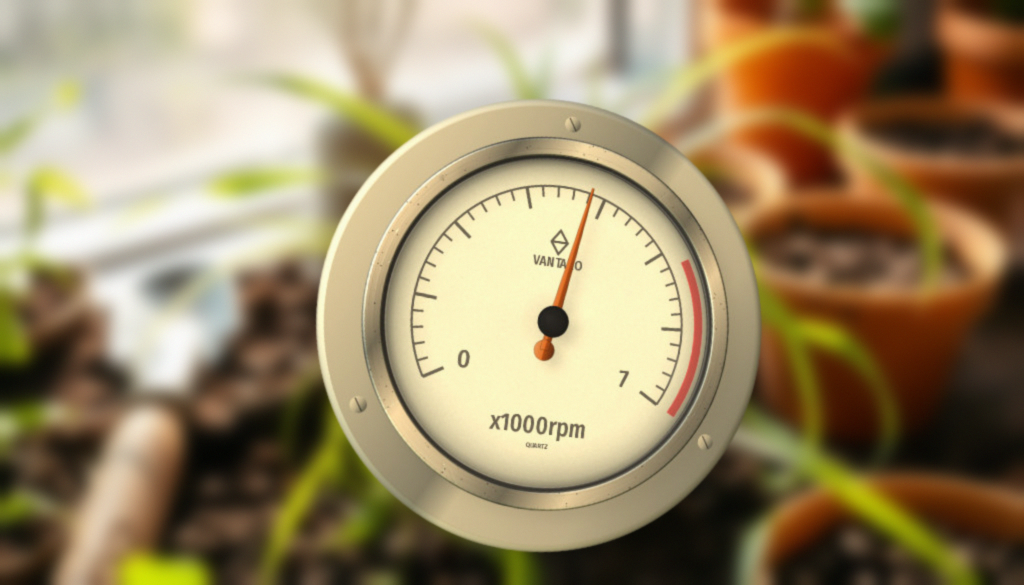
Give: 3800
